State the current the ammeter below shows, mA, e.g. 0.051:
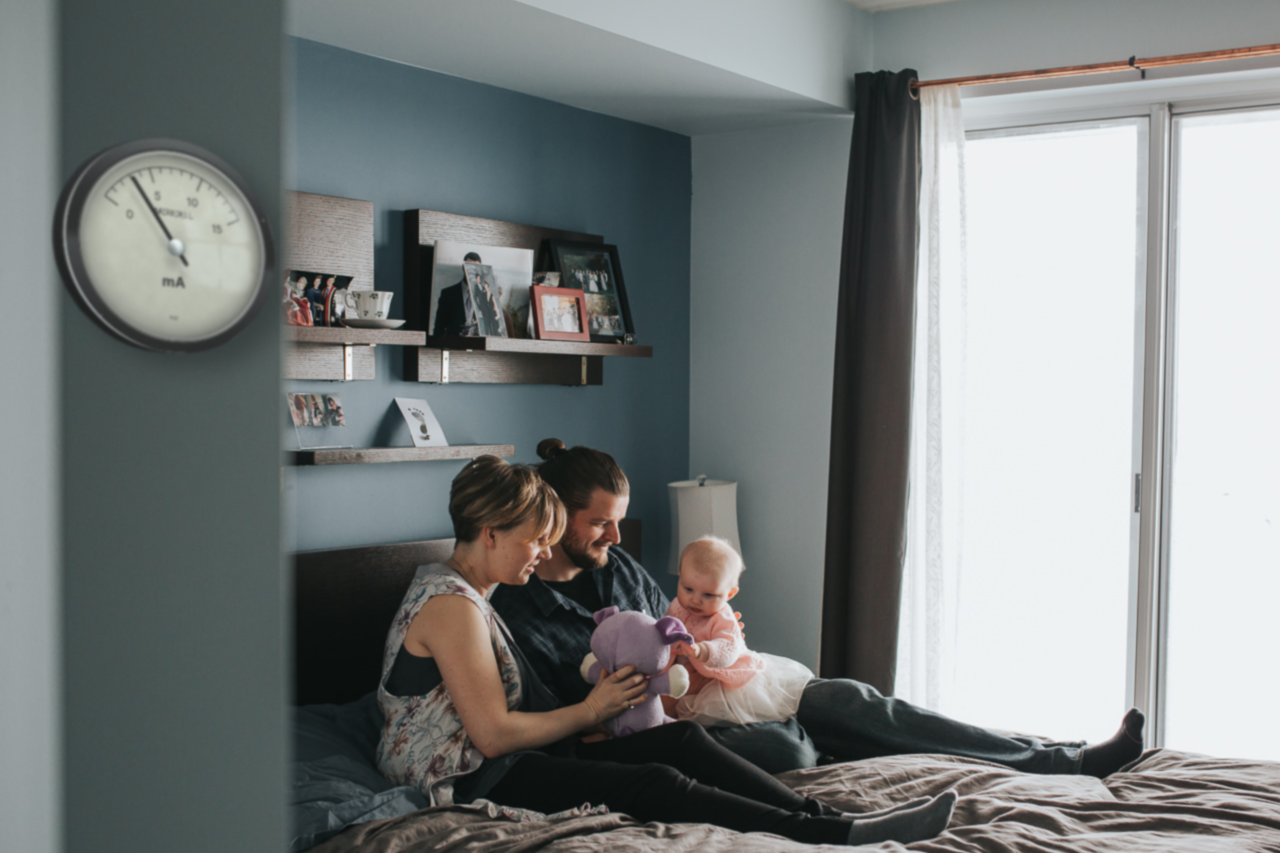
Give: 3
